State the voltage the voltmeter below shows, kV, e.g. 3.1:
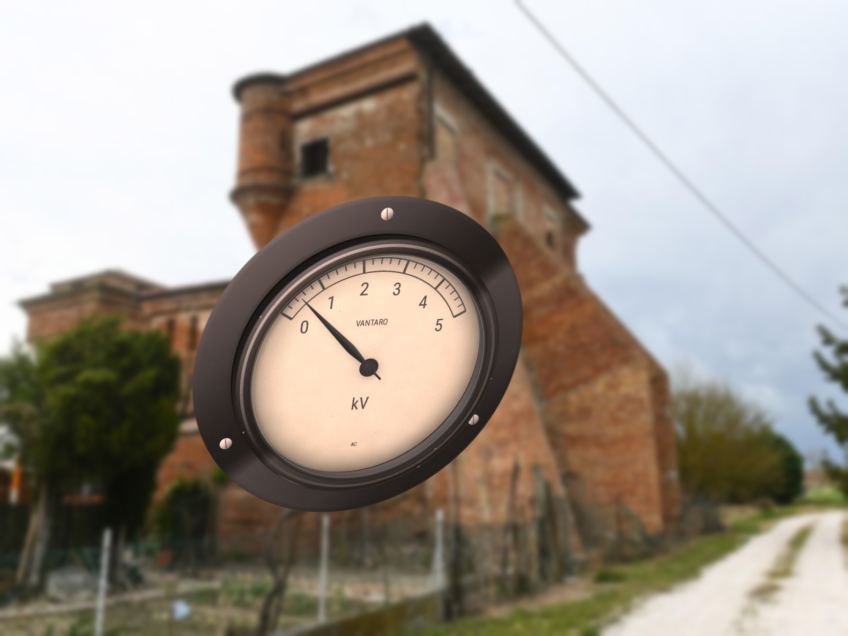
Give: 0.5
